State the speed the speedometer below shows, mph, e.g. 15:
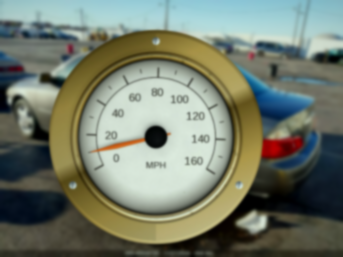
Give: 10
